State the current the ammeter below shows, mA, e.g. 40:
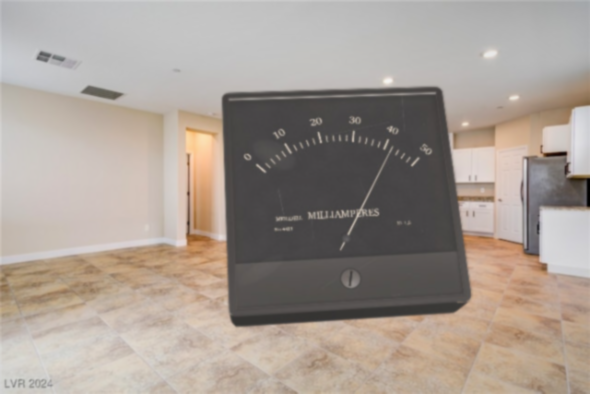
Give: 42
